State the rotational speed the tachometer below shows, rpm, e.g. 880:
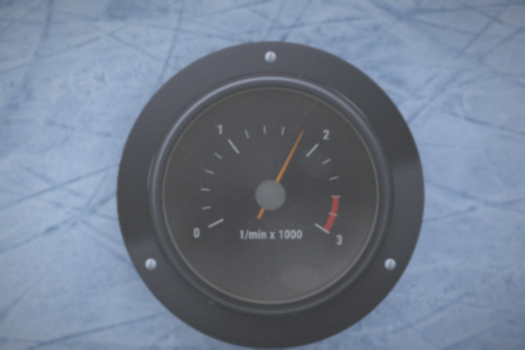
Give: 1800
